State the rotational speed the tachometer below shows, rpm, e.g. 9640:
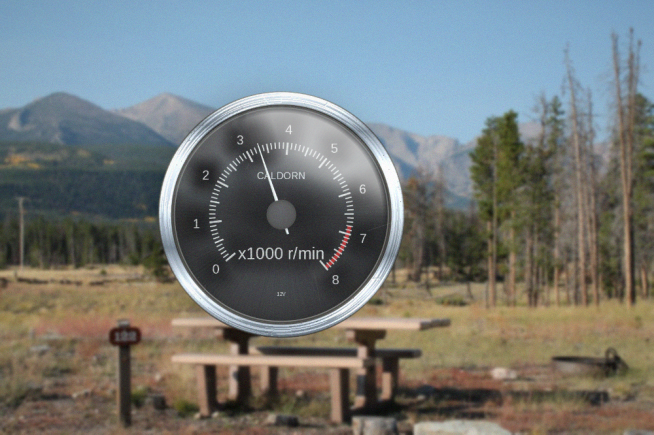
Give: 3300
